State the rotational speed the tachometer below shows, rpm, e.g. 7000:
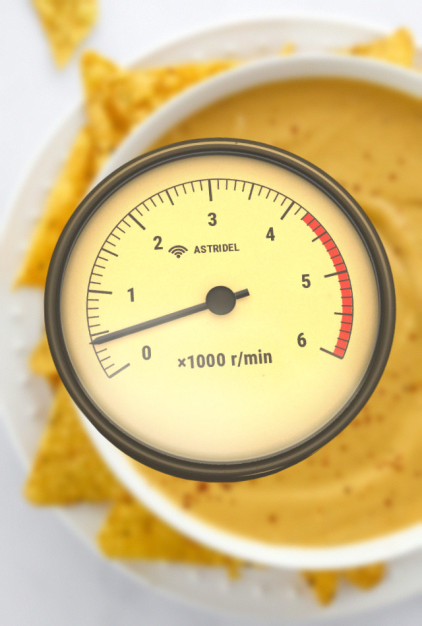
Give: 400
